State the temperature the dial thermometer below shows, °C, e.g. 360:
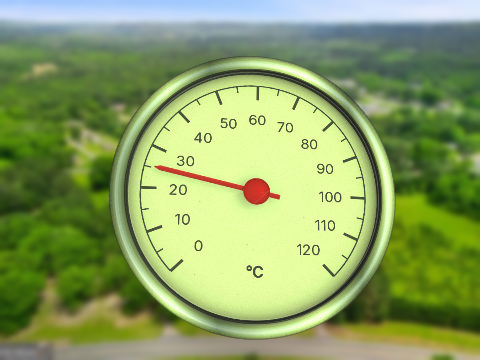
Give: 25
